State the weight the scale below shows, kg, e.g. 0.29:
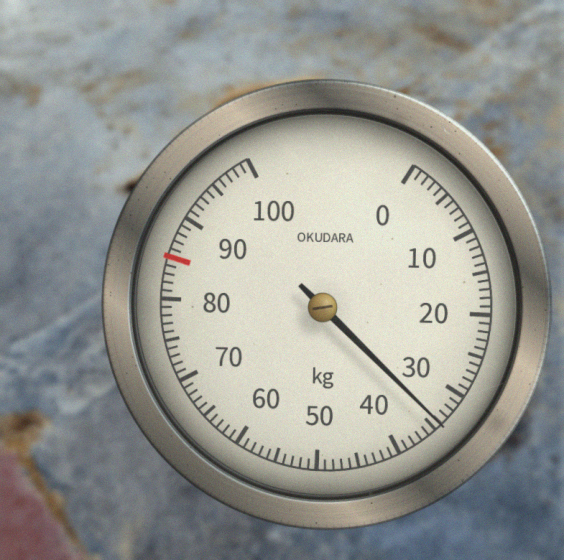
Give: 34
